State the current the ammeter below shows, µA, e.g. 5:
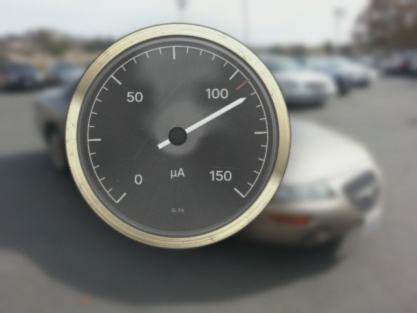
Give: 110
